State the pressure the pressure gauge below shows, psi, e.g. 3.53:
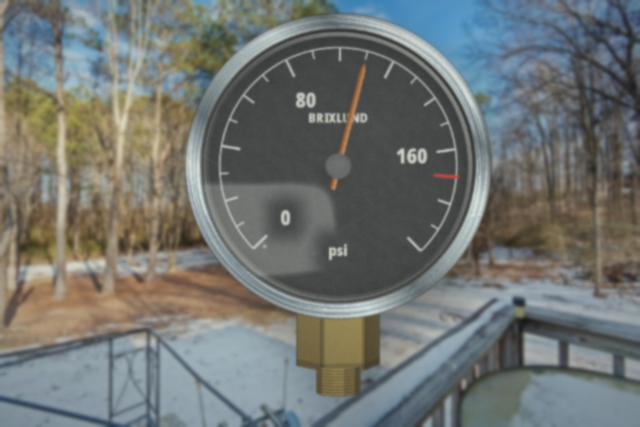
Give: 110
